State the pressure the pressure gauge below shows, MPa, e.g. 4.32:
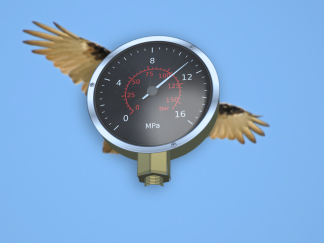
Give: 11
